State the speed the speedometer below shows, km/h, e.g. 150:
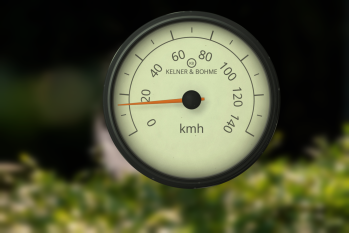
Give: 15
